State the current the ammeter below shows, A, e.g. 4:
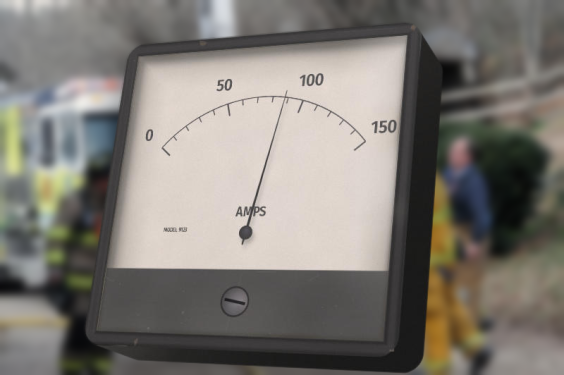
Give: 90
